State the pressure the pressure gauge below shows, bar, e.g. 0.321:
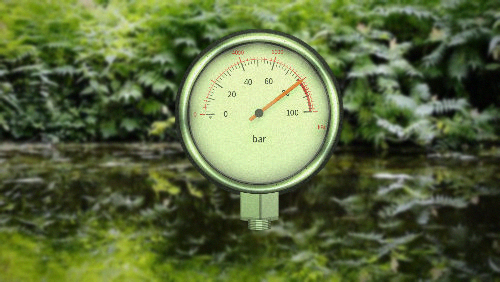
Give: 80
